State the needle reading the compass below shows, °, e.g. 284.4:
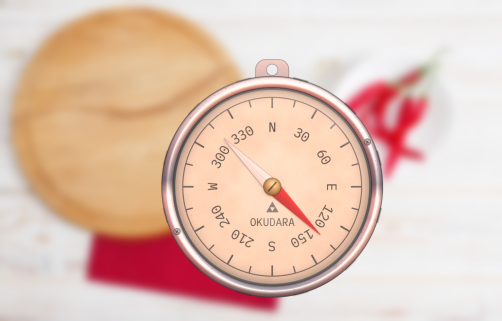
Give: 135
